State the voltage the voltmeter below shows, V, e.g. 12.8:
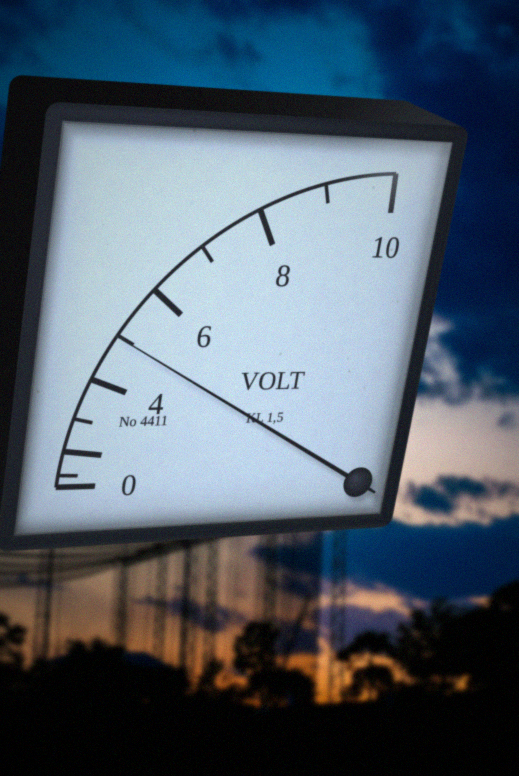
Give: 5
